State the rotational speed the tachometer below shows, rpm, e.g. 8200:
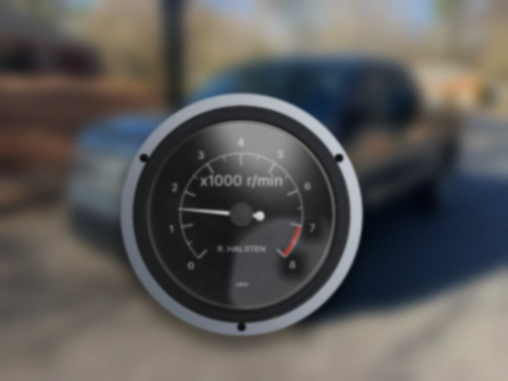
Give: 1500
